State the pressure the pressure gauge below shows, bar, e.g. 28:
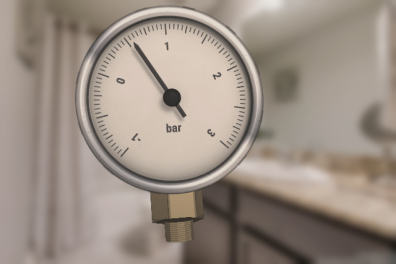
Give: 0.55
